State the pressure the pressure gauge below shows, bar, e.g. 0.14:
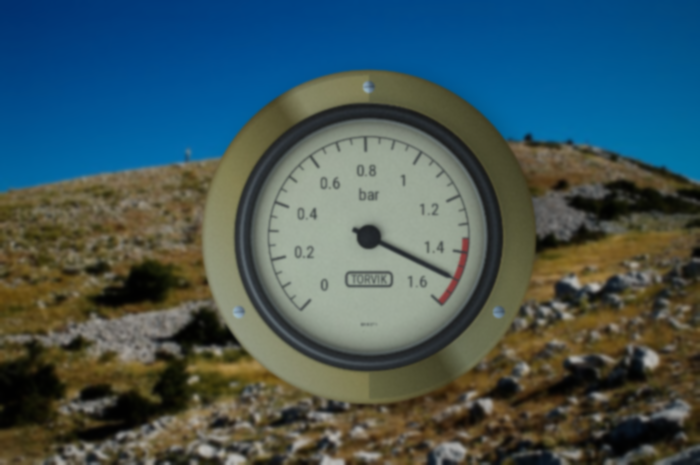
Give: 1.5
